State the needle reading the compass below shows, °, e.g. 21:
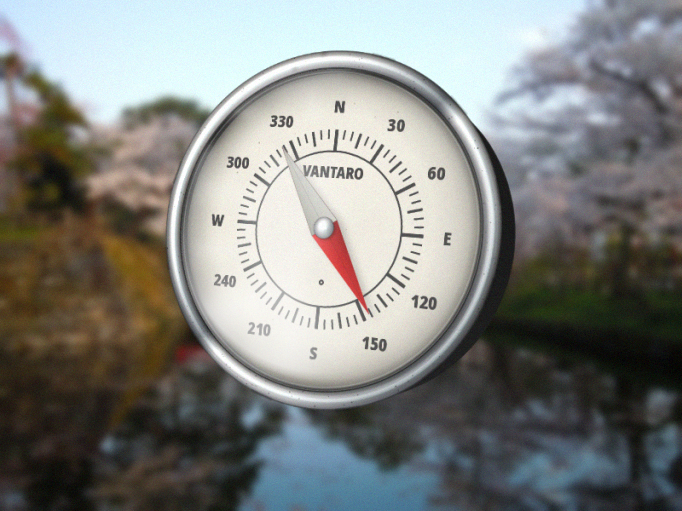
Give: 145
